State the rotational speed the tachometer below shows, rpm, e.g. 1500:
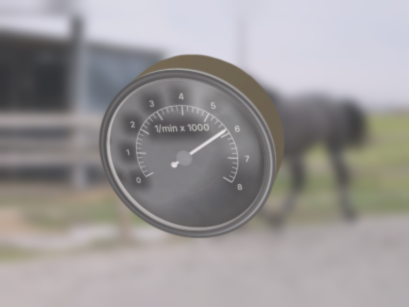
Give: 5800
